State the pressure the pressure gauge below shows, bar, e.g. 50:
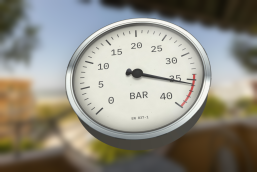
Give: 36
